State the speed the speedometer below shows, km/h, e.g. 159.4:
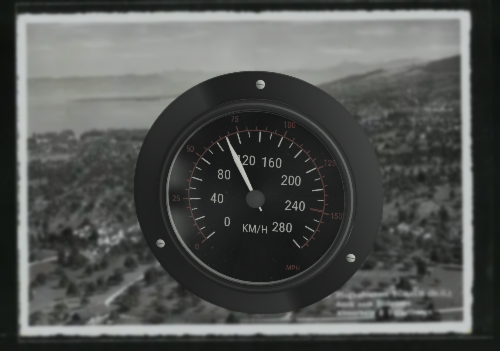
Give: 110
